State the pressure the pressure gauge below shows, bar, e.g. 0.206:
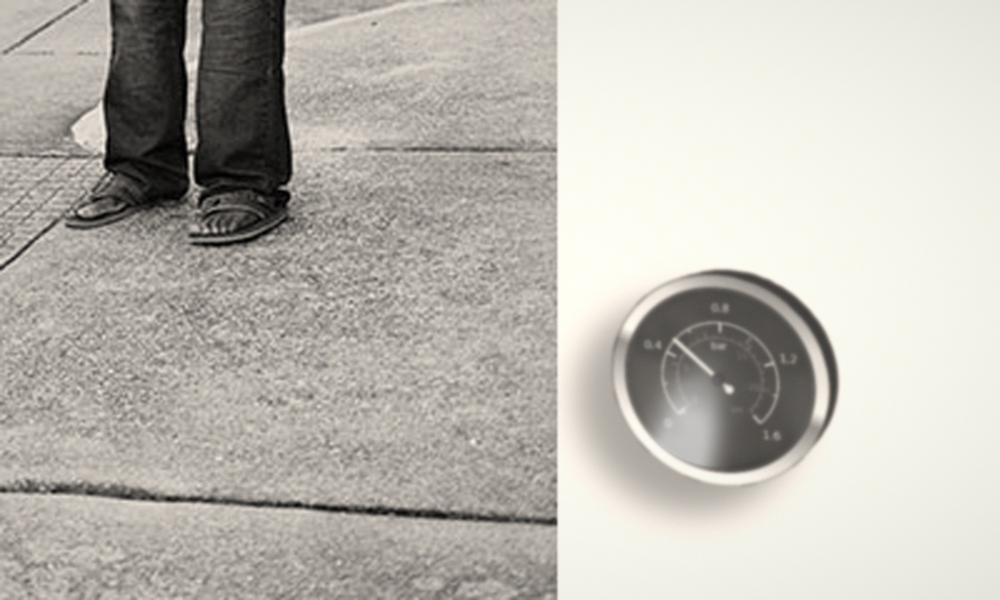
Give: 0.5
